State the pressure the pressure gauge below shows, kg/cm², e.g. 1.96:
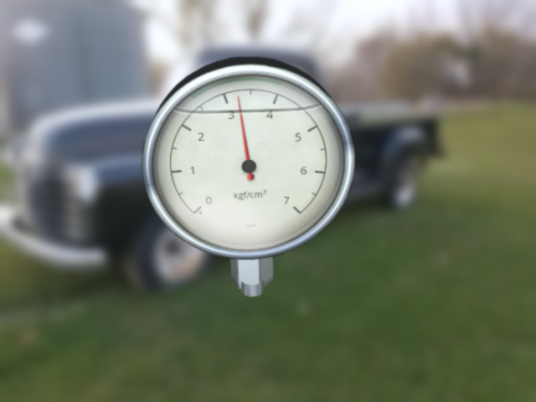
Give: 3.25
